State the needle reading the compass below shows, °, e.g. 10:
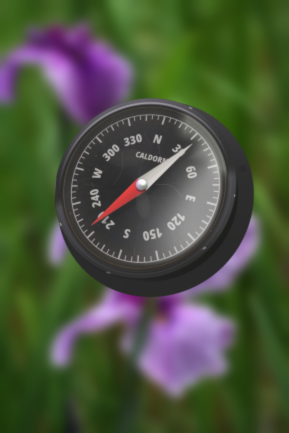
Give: 215
